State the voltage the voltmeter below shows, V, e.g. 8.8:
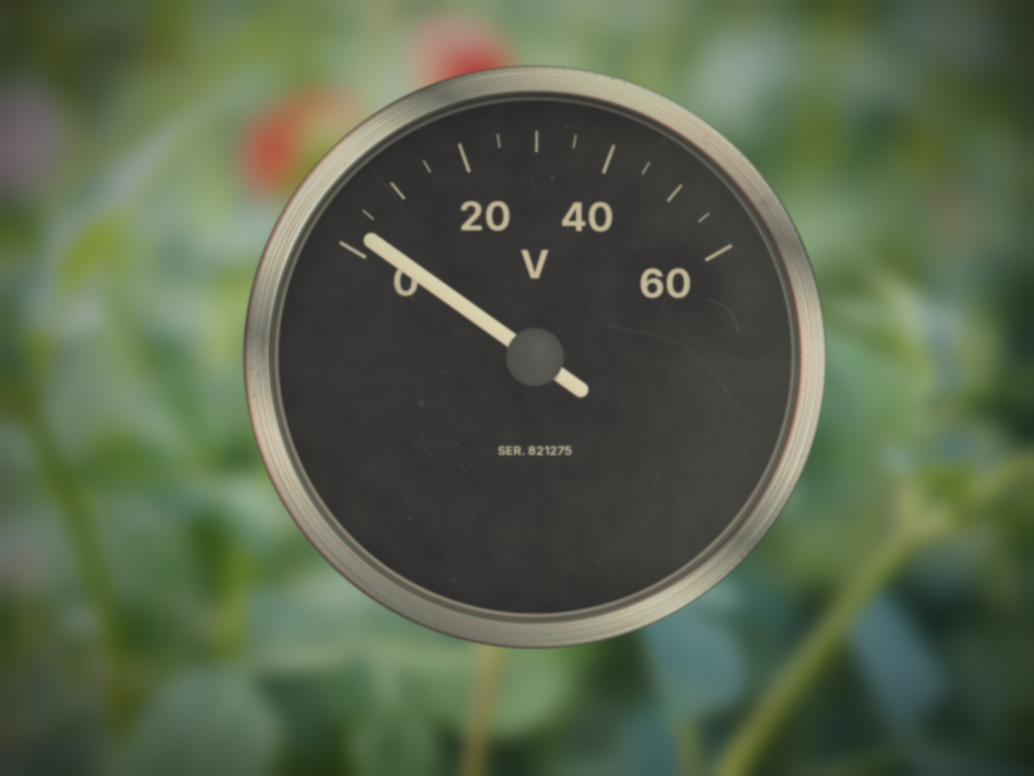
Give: 2.5
